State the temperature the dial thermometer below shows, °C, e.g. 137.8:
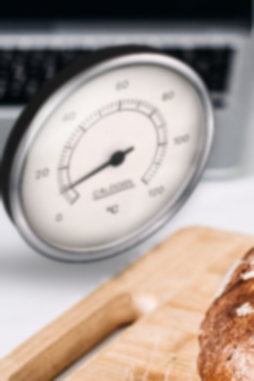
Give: 10
